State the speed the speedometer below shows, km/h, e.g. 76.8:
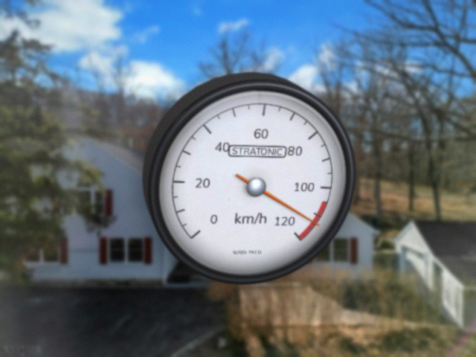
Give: 112.5
